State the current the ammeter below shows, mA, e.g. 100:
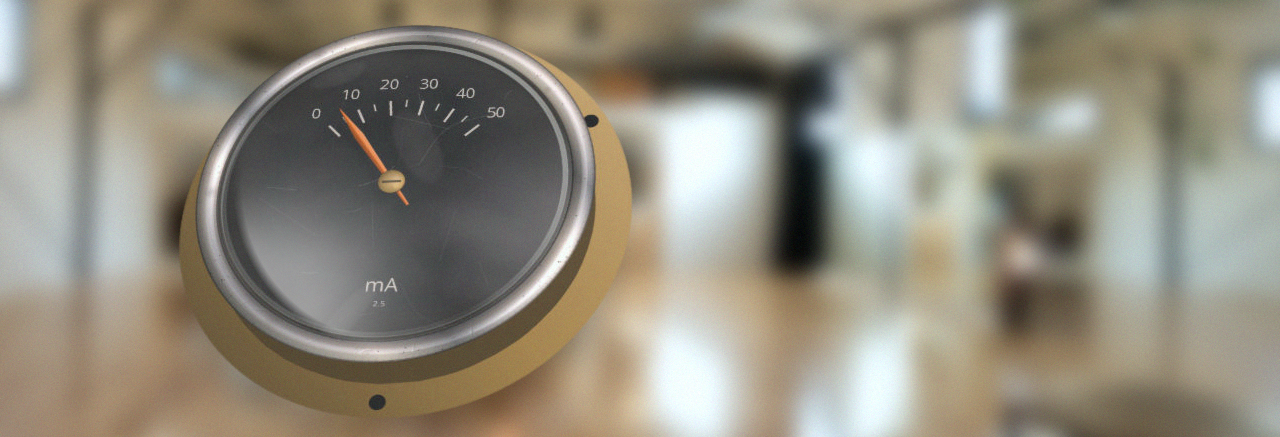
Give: 5
